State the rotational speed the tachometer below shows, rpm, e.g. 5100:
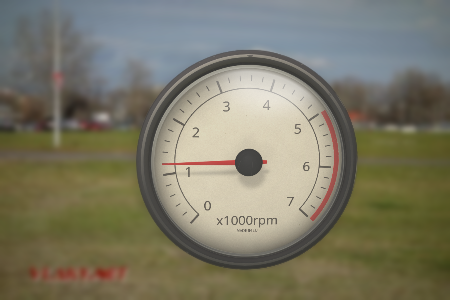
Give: 1200
